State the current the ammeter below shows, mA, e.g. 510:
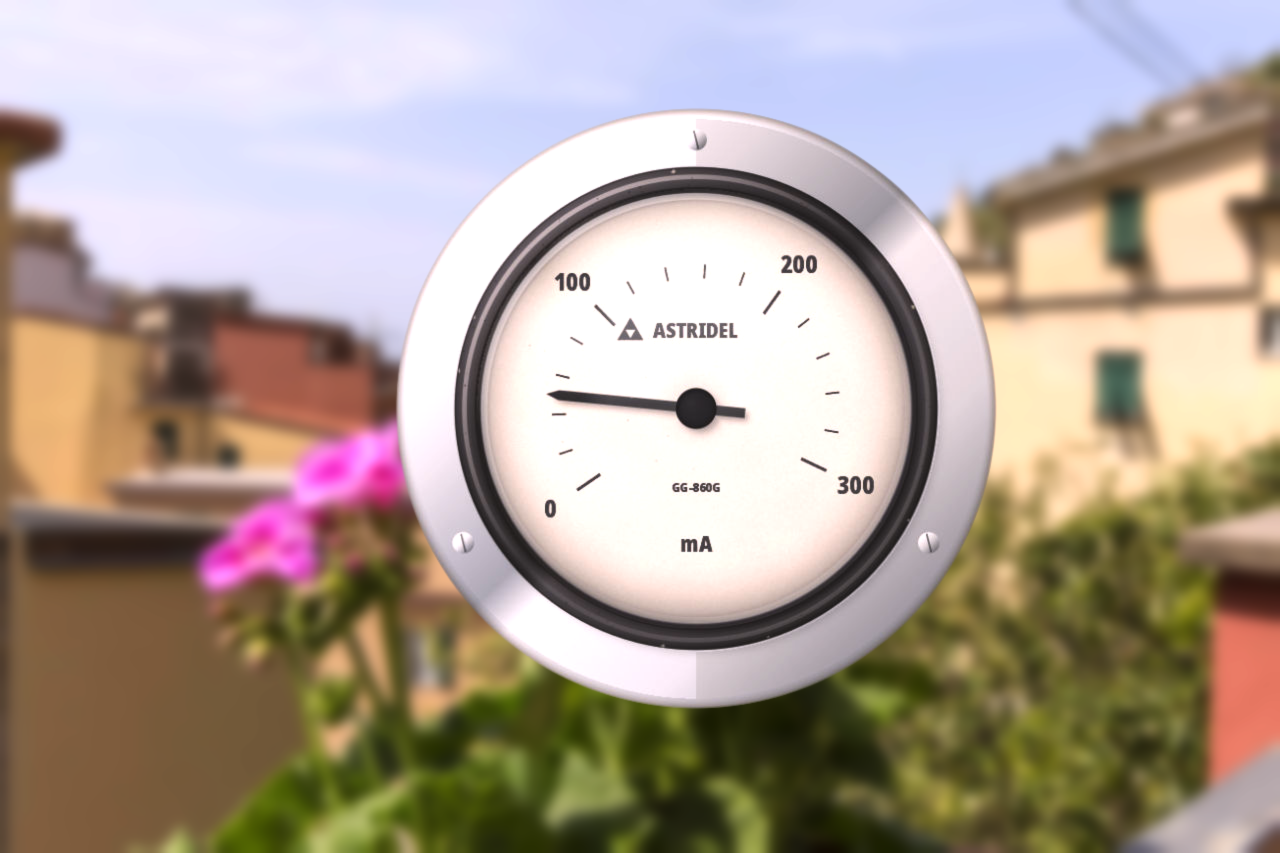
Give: 50
